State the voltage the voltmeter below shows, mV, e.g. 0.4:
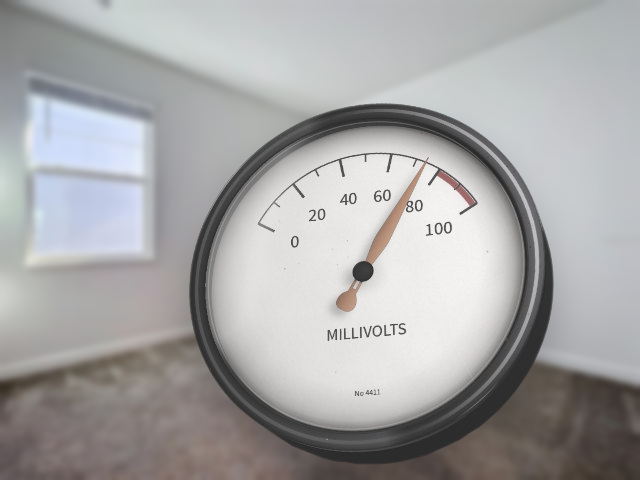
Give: 75
